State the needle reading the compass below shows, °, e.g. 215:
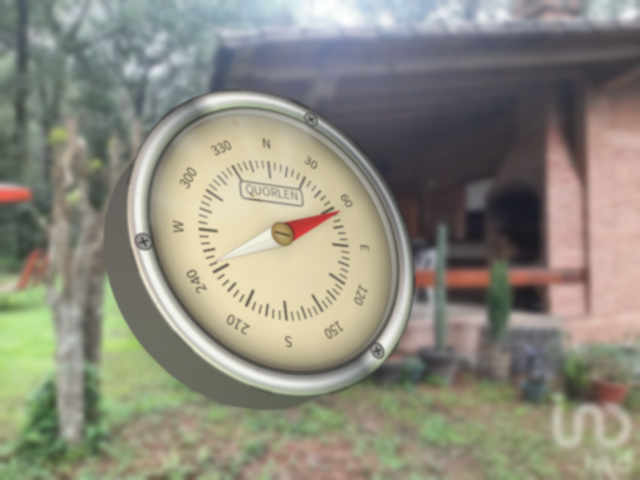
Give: 65
